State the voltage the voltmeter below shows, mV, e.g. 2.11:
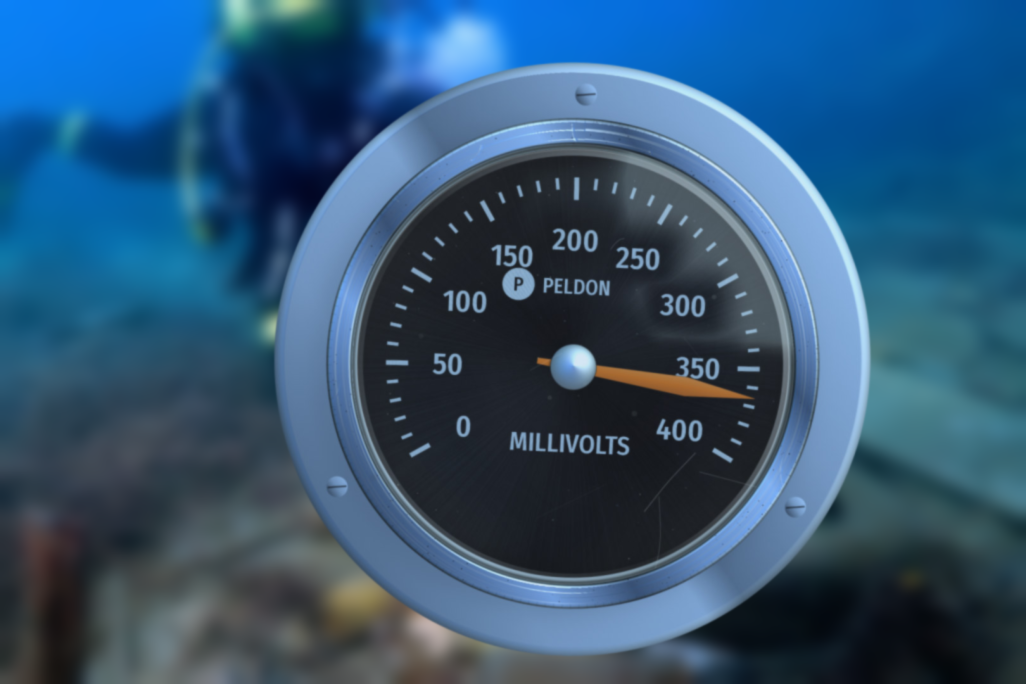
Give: 365
